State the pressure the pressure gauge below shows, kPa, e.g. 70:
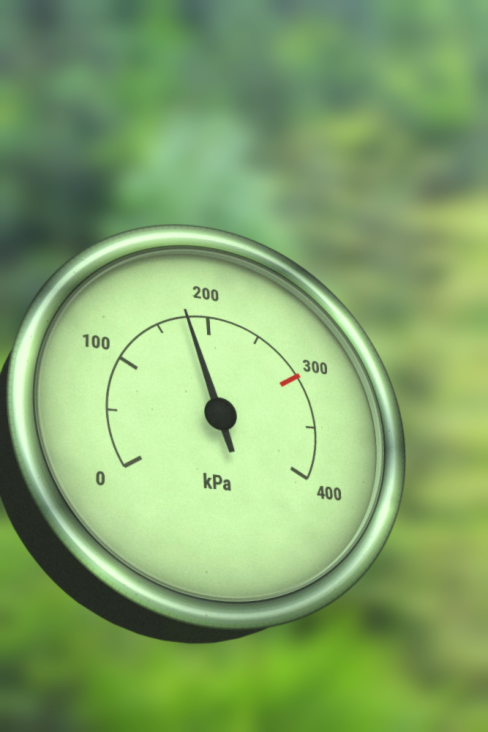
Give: 175
